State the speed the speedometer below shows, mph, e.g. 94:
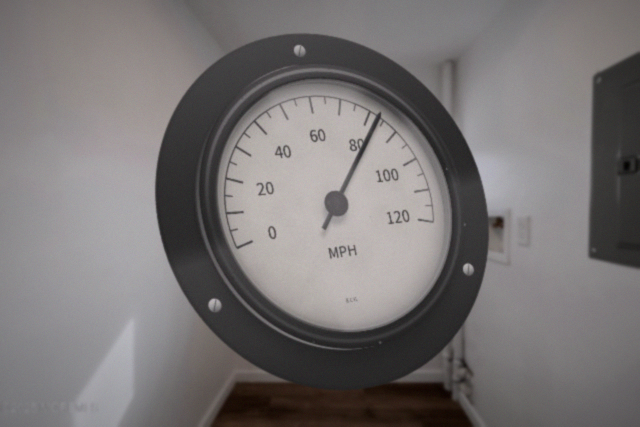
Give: 82.5
